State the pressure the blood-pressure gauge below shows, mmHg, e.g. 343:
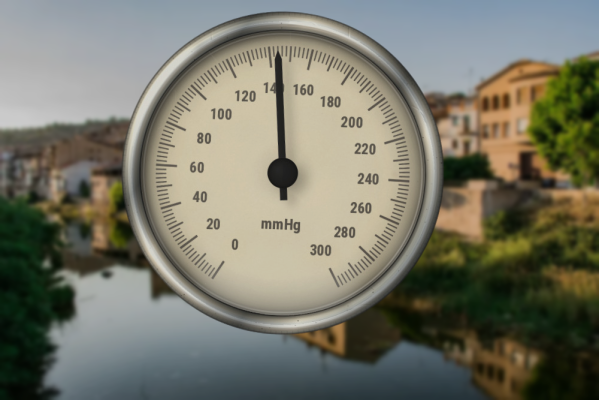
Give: 144
